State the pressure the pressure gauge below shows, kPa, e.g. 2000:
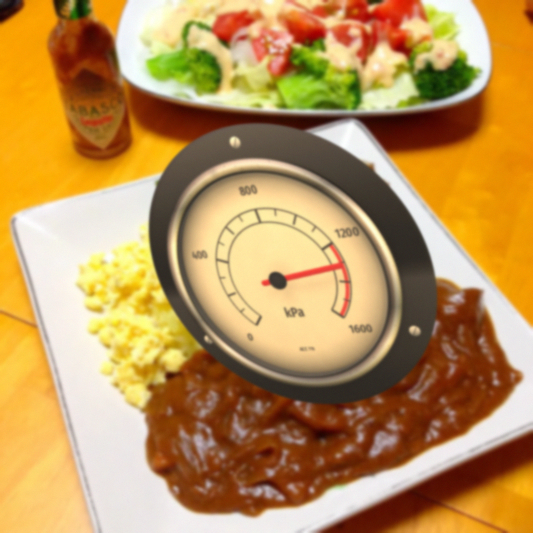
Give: 1300
